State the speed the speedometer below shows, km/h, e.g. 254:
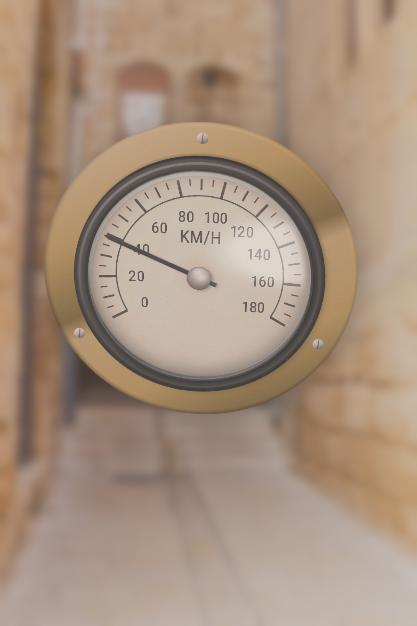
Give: 40
